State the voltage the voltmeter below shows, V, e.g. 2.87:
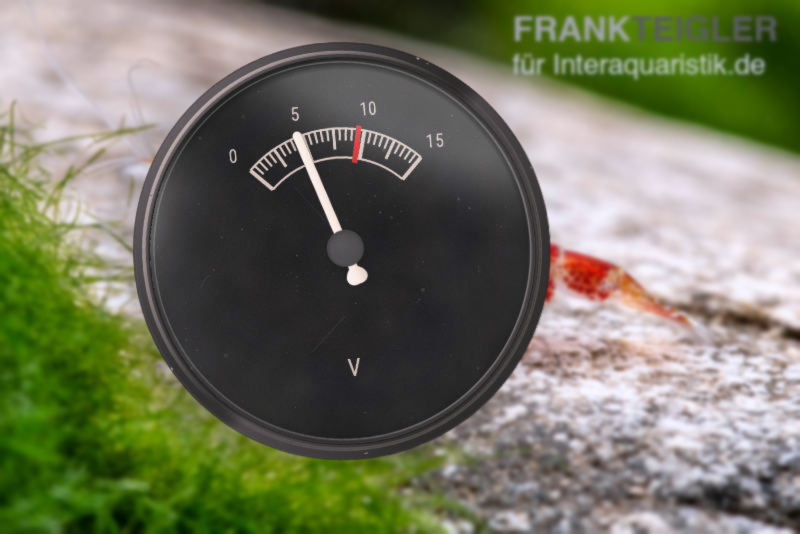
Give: 4.5
